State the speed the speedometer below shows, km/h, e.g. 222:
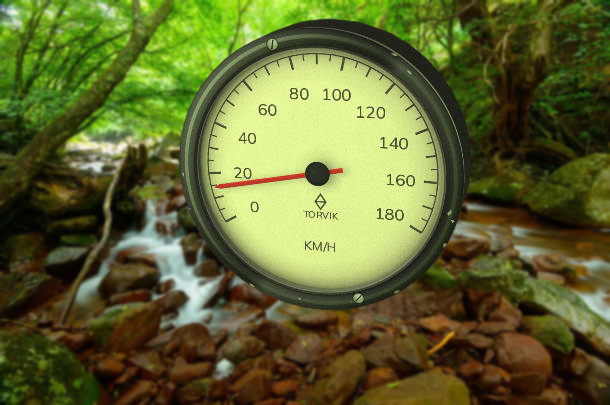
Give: 15
